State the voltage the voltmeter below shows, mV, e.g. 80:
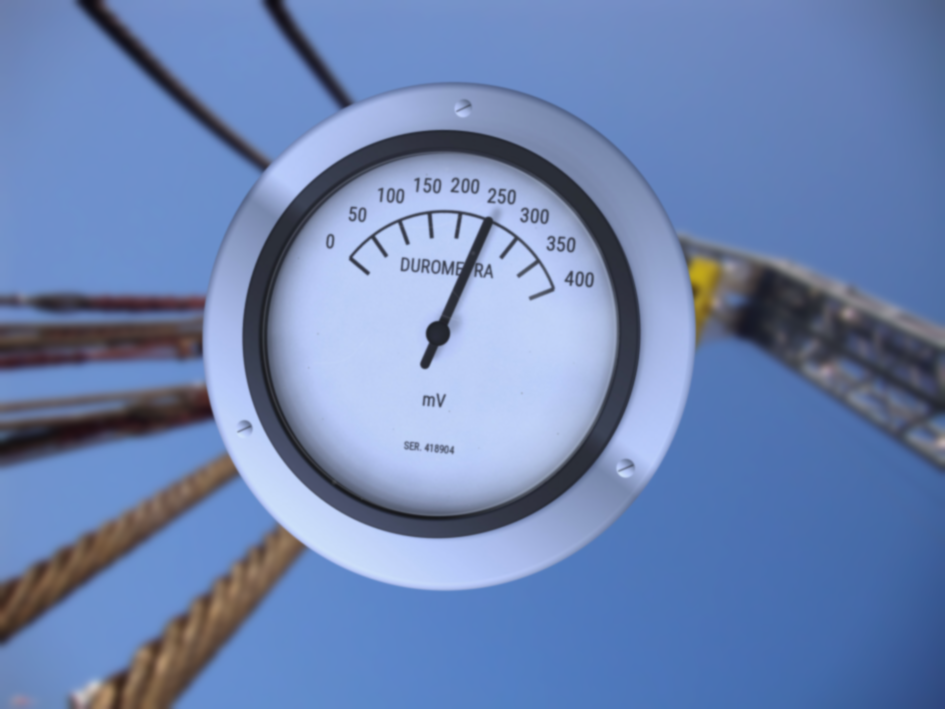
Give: 250
